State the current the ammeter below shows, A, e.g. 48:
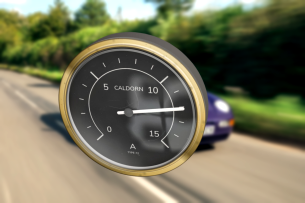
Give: 12
